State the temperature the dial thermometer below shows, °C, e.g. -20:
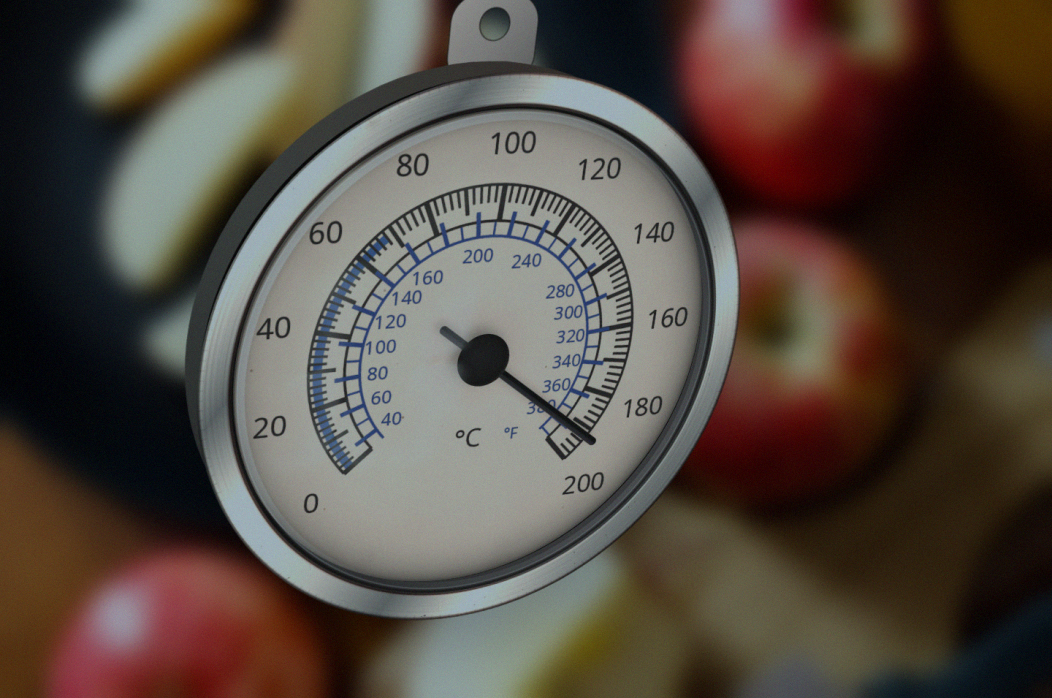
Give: 192
